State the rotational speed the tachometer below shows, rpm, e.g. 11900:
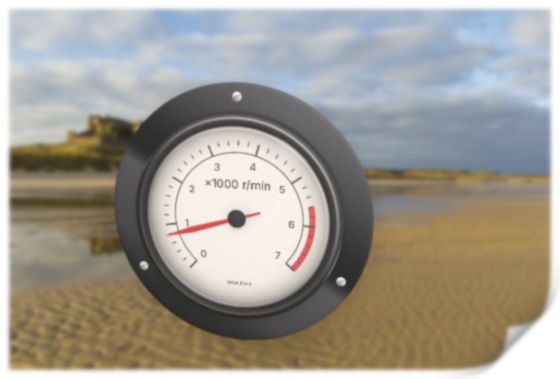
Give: 800
